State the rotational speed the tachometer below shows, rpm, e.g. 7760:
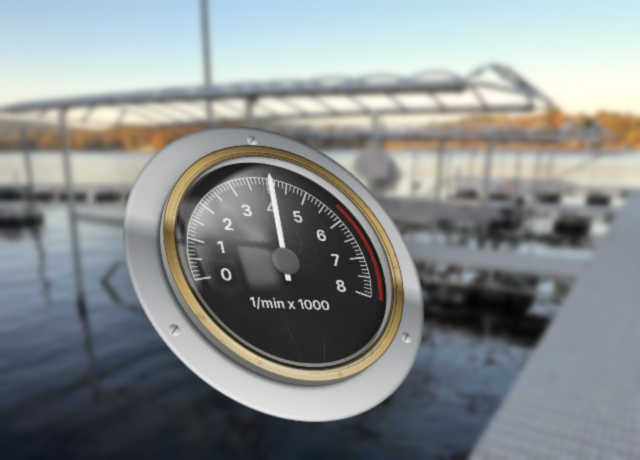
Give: 4000
